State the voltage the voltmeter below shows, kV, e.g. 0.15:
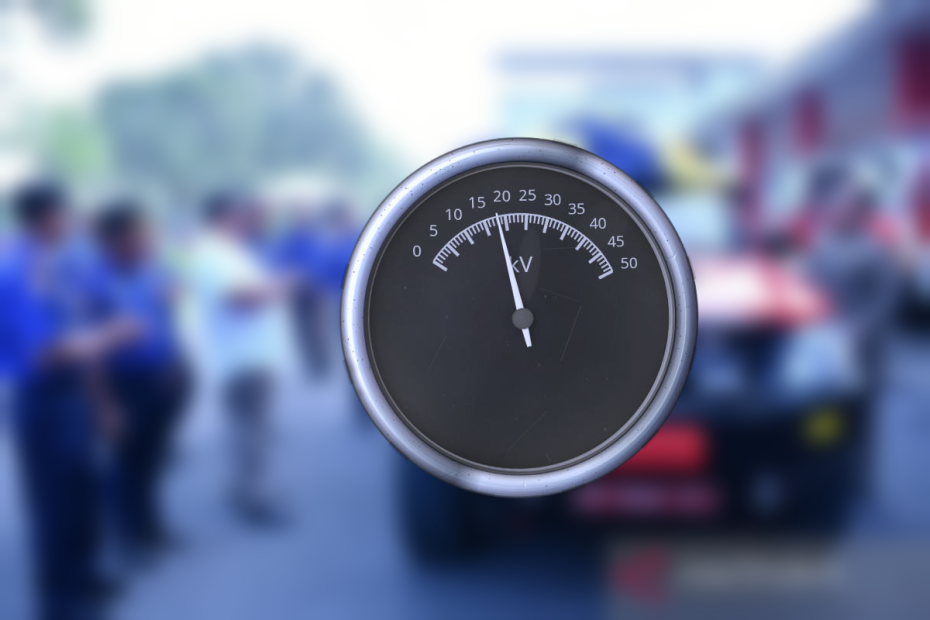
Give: 18
